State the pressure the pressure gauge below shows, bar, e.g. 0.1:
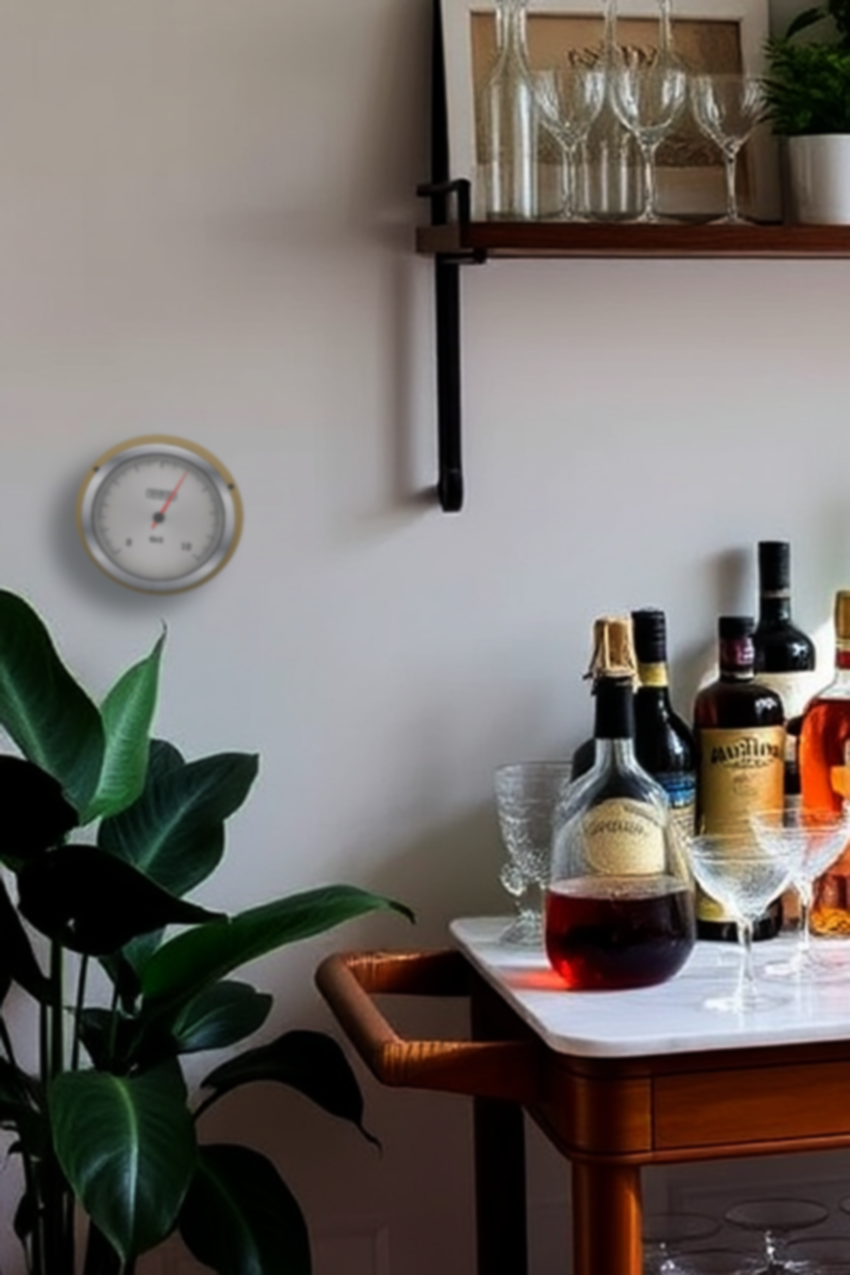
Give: 6
